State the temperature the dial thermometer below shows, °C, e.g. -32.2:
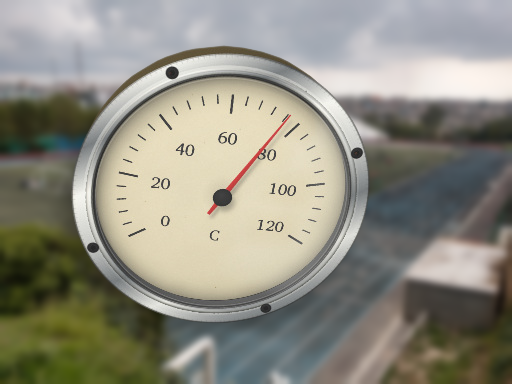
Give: 76
